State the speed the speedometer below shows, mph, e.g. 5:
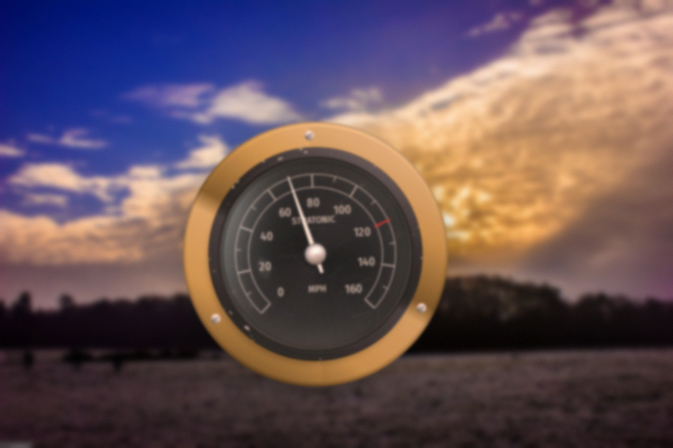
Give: 70
